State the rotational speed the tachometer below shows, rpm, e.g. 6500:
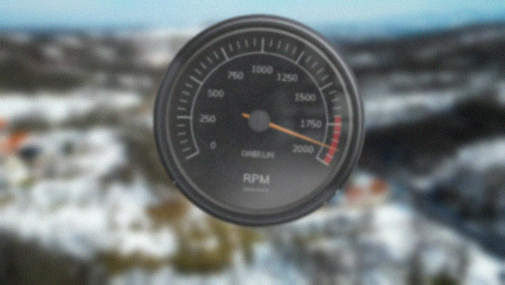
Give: 1900
